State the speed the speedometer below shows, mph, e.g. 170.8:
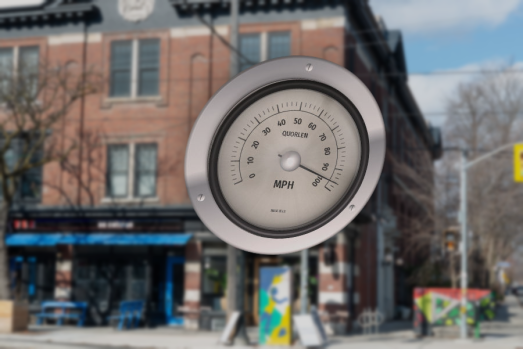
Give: 96
